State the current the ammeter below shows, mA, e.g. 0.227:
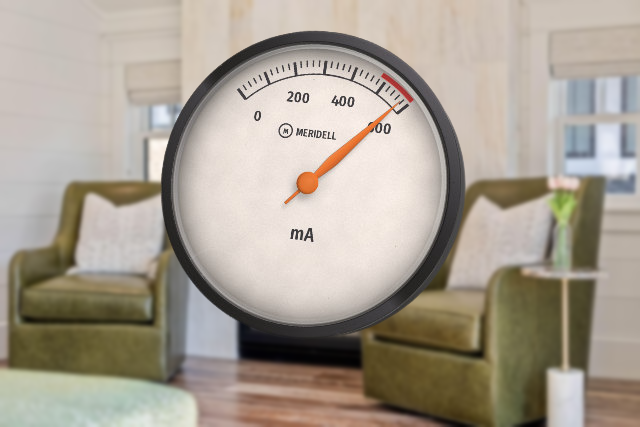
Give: 580
